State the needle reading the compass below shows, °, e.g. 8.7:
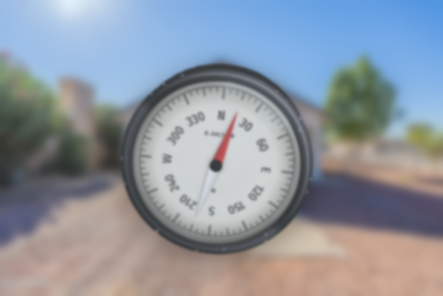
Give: 15
